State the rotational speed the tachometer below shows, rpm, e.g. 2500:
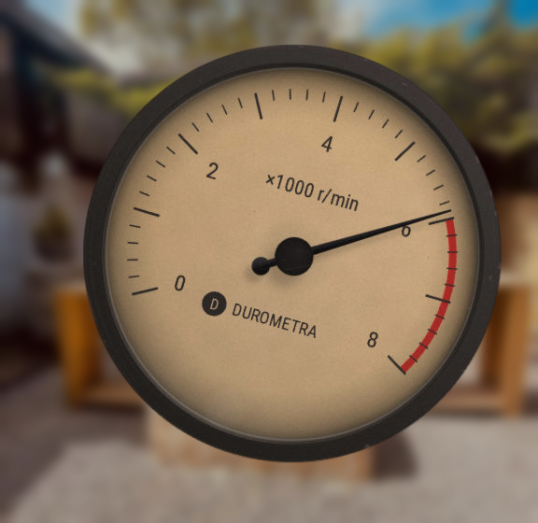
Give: 5900
